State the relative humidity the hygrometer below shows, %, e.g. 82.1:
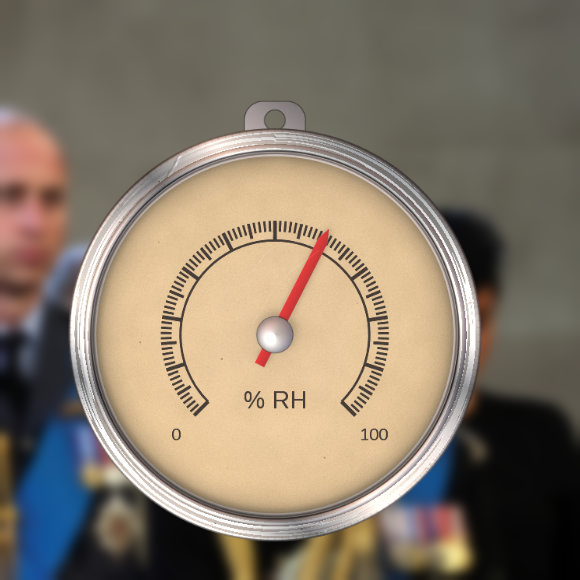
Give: 60
